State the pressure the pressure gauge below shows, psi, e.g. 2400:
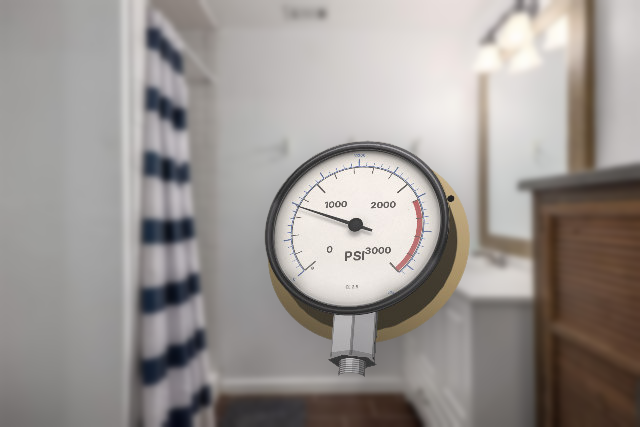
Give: 700
